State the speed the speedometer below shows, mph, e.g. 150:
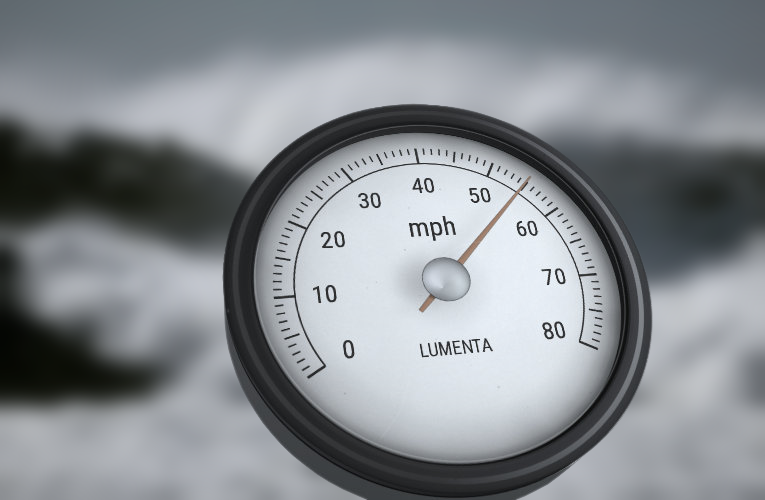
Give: 55
